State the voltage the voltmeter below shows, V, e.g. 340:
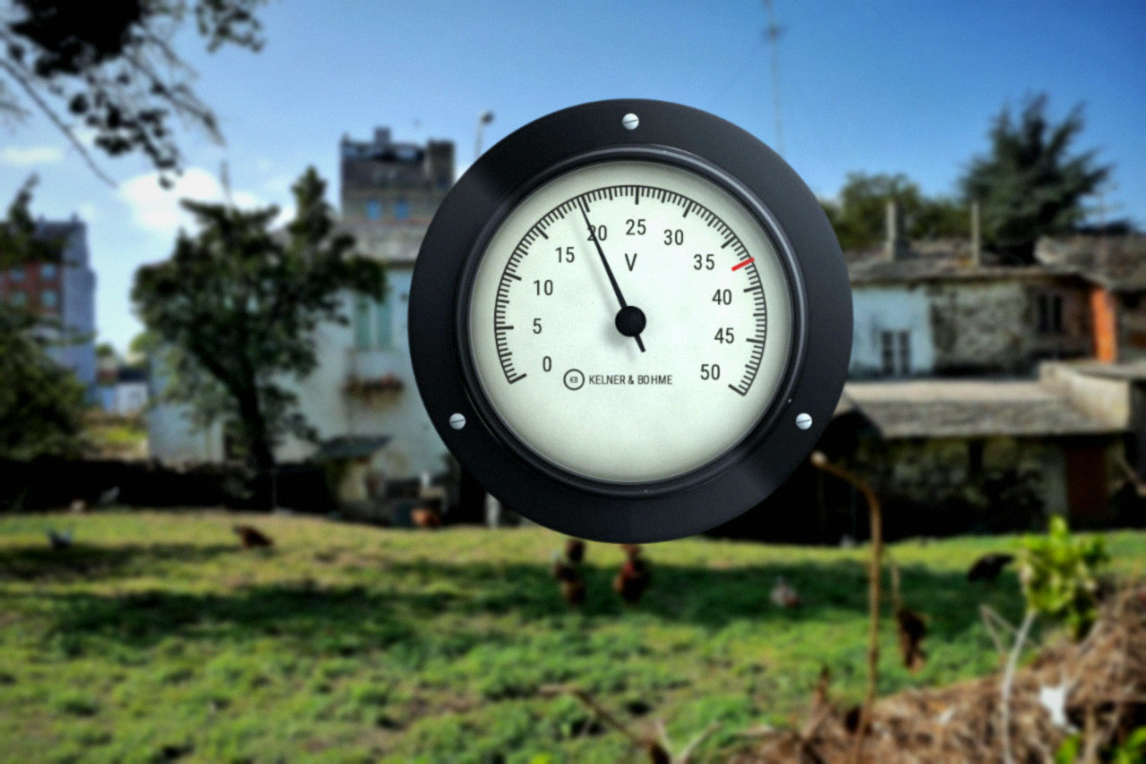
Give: 19.5
